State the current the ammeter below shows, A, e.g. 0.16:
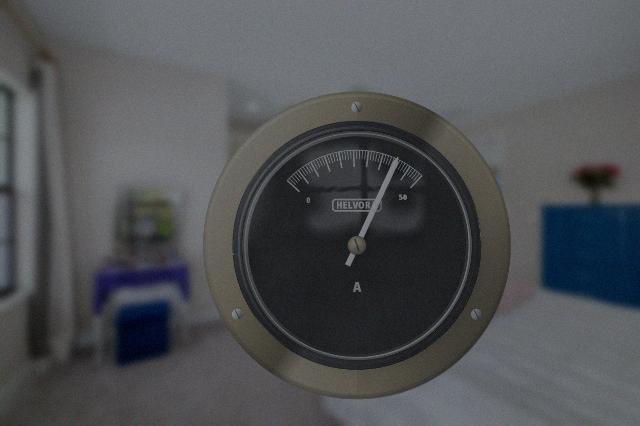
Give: 40
